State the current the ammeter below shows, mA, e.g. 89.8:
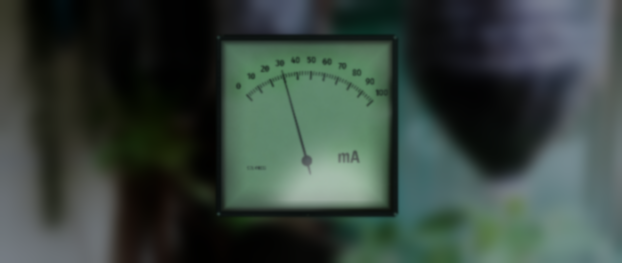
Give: 30
